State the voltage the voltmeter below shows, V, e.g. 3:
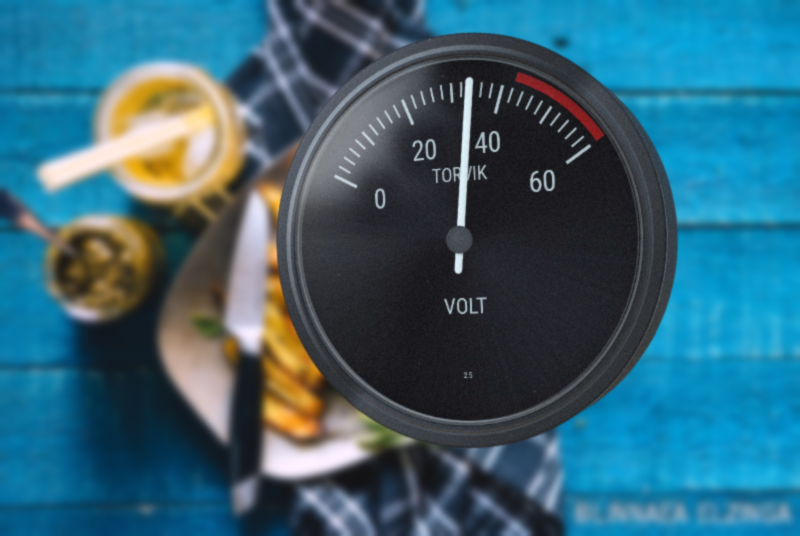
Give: 34
